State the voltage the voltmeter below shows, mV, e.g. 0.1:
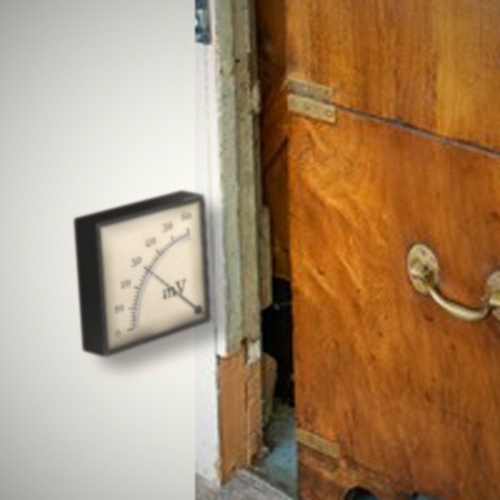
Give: 30
